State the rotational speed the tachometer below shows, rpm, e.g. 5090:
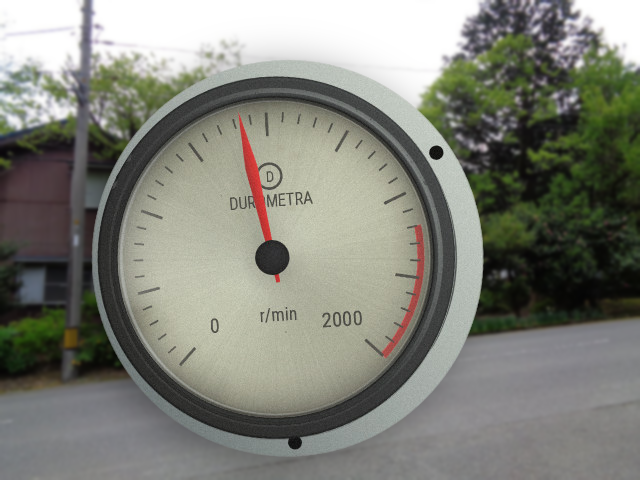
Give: 925
